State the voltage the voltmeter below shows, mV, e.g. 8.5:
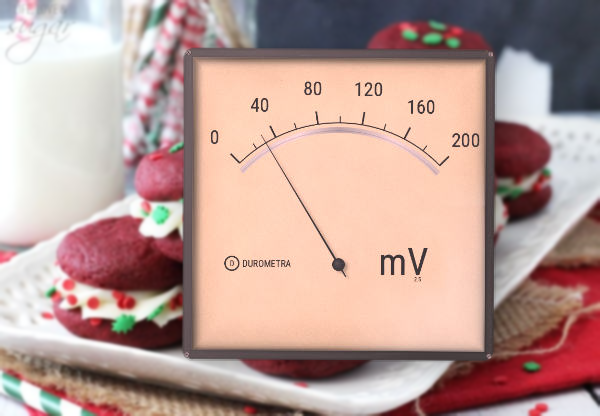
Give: 30
